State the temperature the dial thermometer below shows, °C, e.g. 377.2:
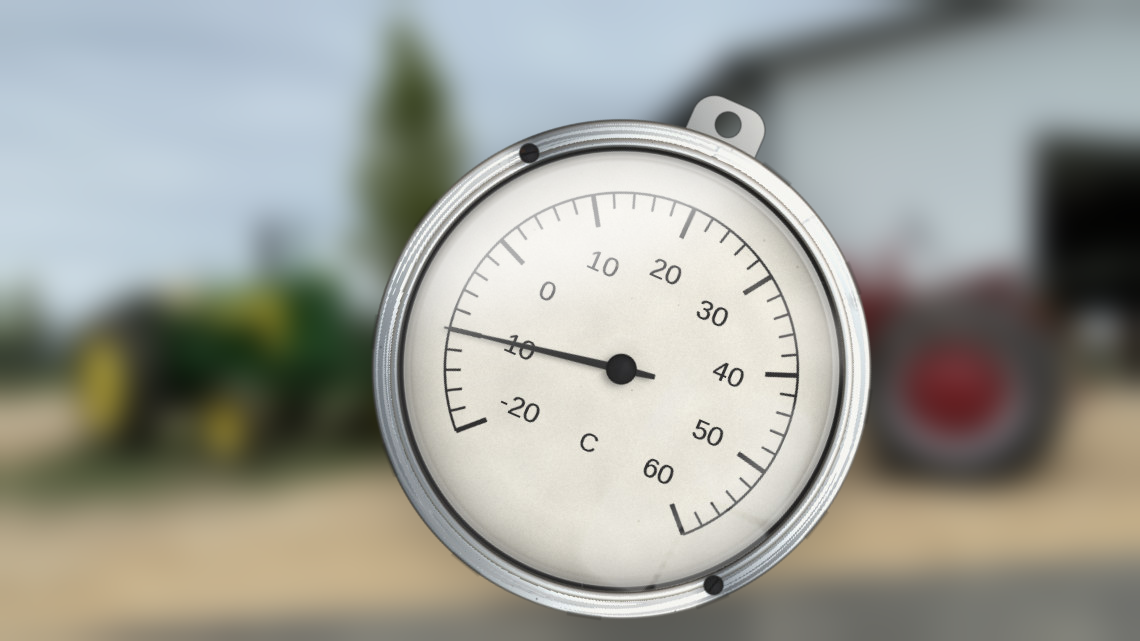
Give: -10
